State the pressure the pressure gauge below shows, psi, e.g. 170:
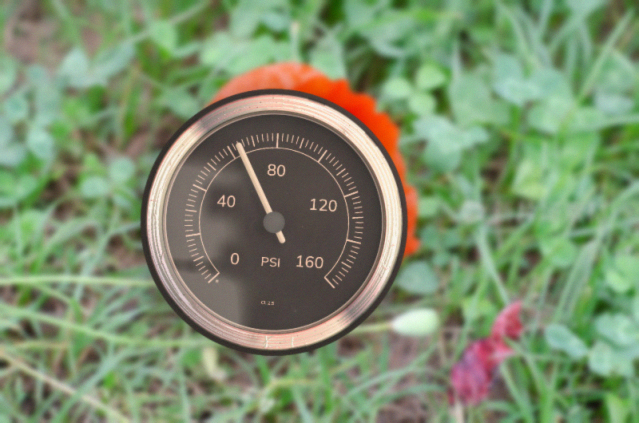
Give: 64
